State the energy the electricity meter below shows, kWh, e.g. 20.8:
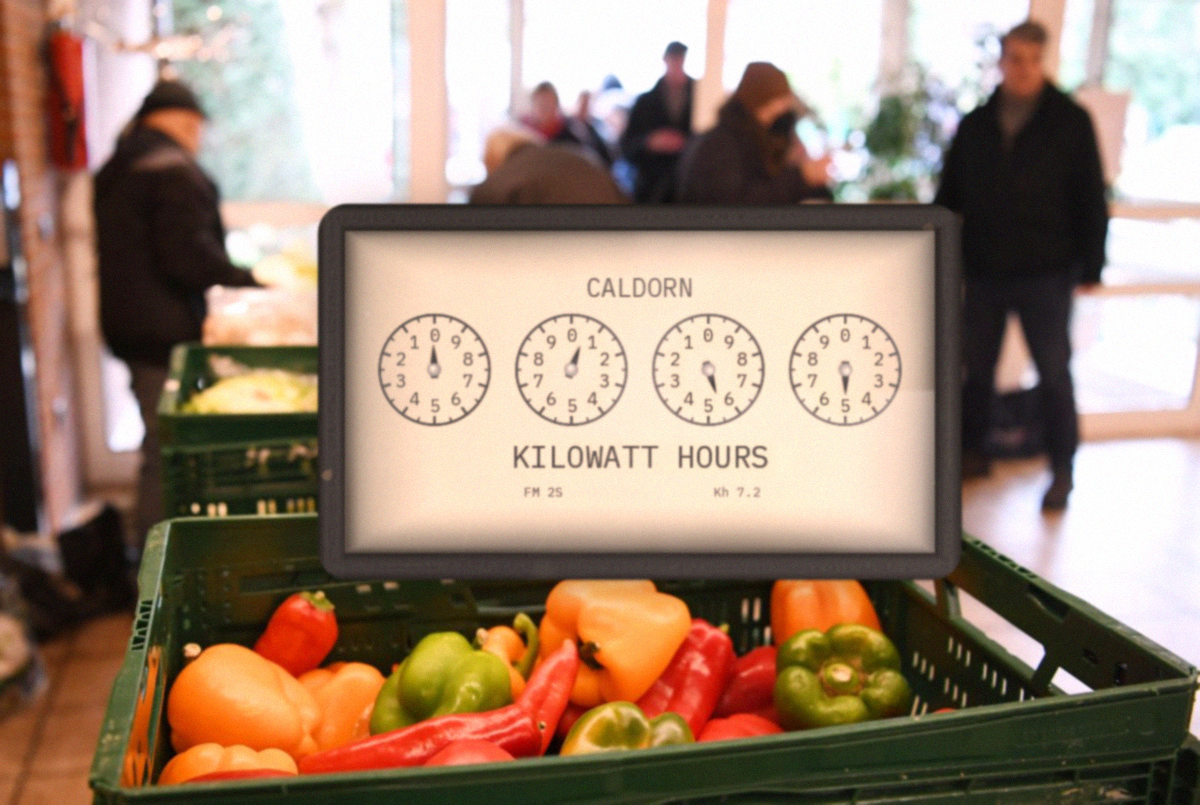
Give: 55
